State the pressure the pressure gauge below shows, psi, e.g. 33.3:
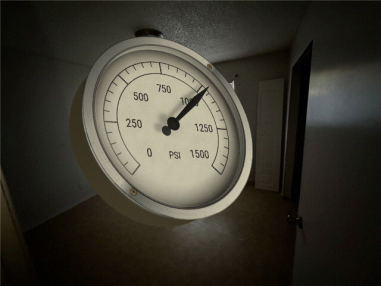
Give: 1025
